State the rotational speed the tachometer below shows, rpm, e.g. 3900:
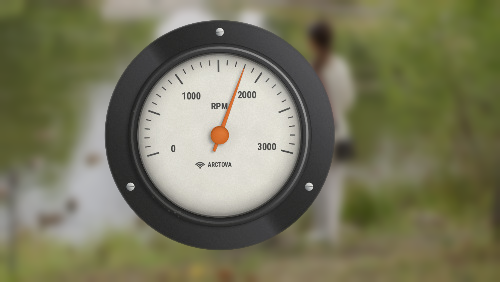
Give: 1800
